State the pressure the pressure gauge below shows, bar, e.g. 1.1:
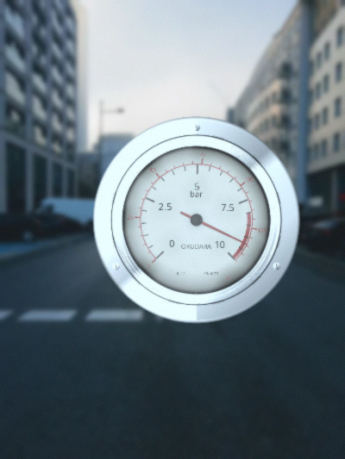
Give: 9.25
